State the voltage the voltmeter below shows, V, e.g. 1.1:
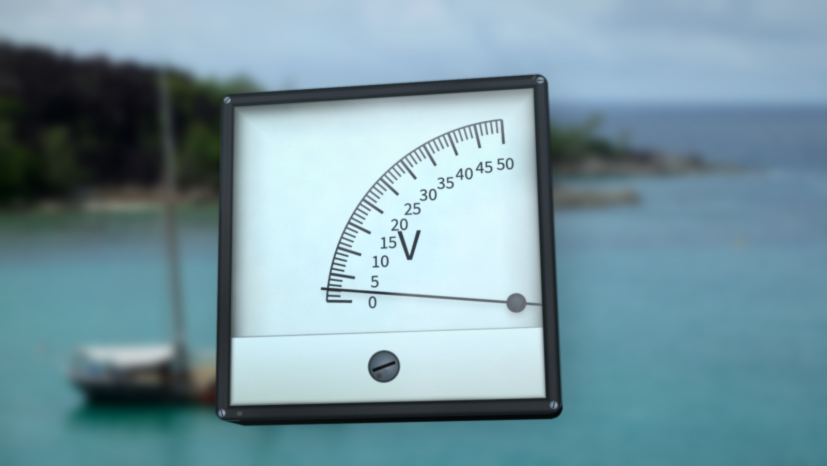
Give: 2
